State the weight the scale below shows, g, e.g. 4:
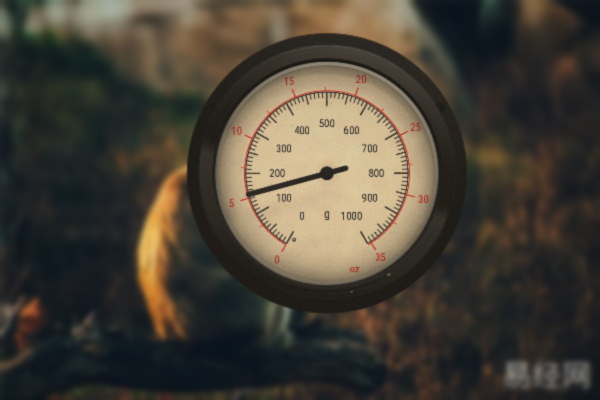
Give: 150
